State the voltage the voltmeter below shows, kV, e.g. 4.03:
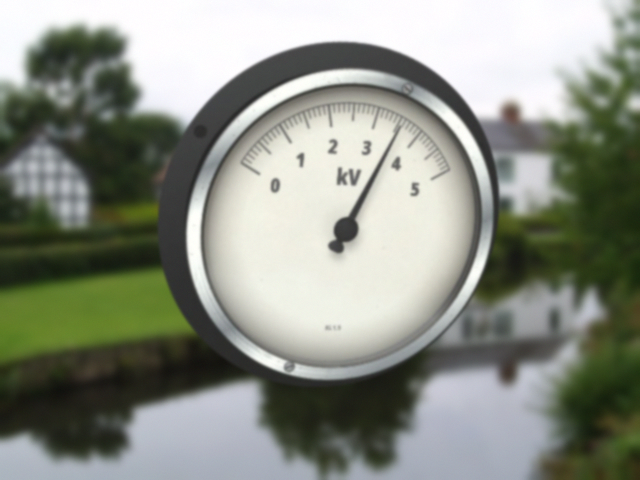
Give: 3.5
